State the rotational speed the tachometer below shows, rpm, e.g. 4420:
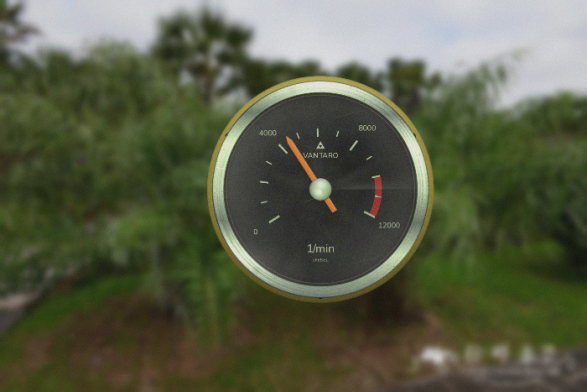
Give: 4500
